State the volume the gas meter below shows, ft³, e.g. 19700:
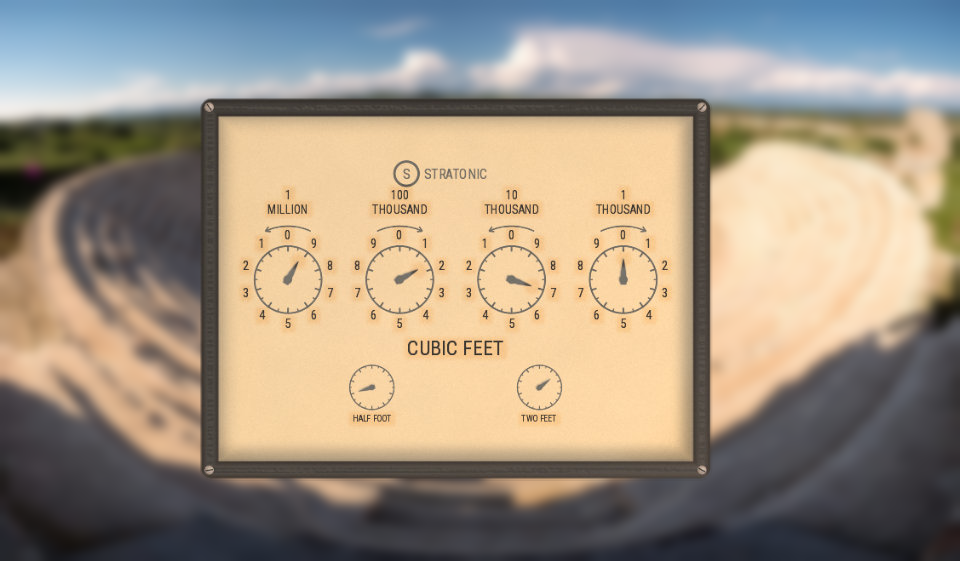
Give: 917000
